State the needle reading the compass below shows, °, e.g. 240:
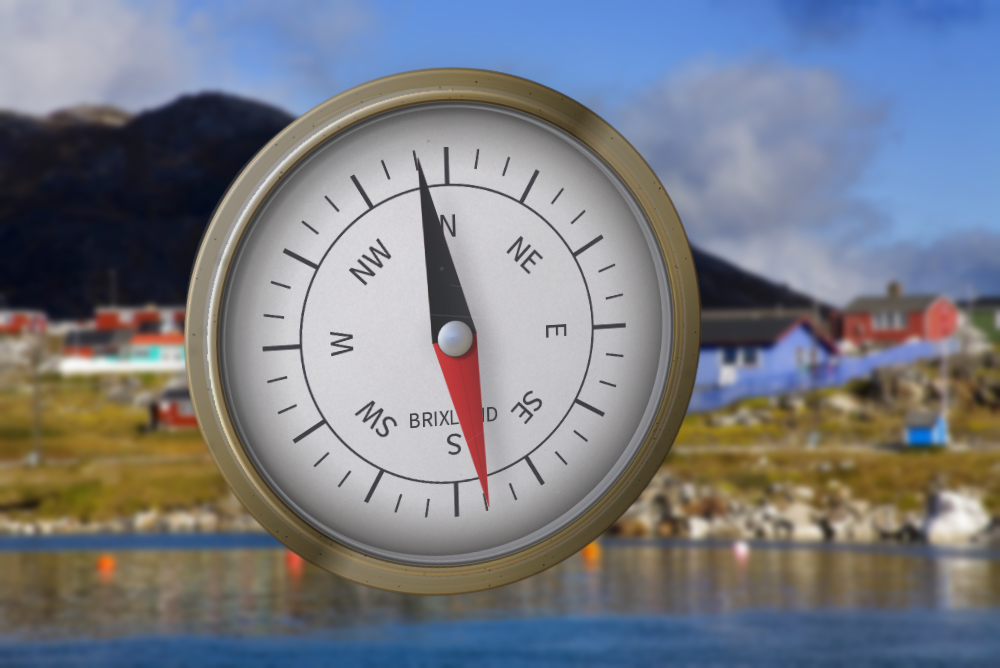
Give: 170
